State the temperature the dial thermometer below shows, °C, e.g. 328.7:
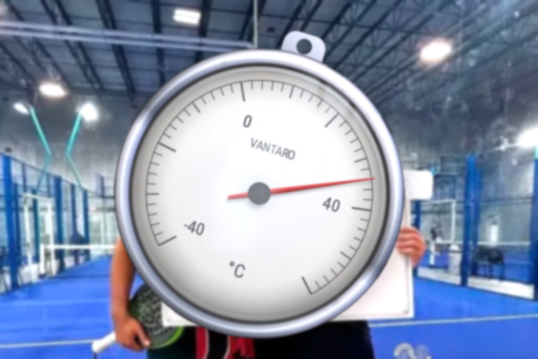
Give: 34
